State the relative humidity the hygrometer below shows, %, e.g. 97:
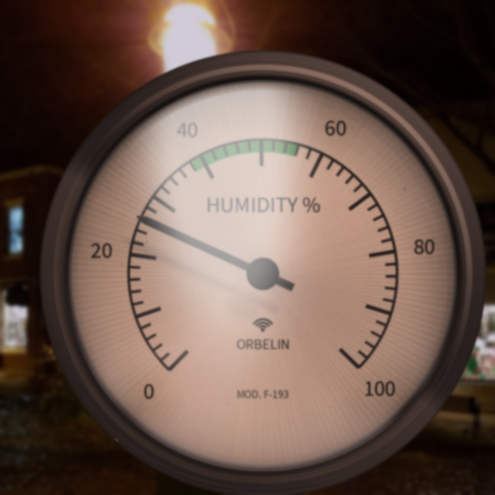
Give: 26
